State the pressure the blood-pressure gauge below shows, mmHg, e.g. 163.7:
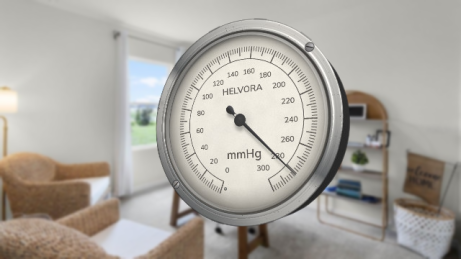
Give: 280
